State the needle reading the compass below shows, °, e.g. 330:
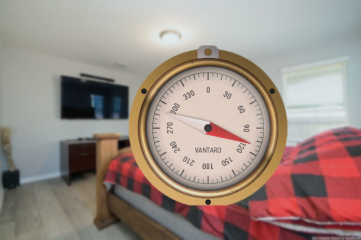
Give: 110
